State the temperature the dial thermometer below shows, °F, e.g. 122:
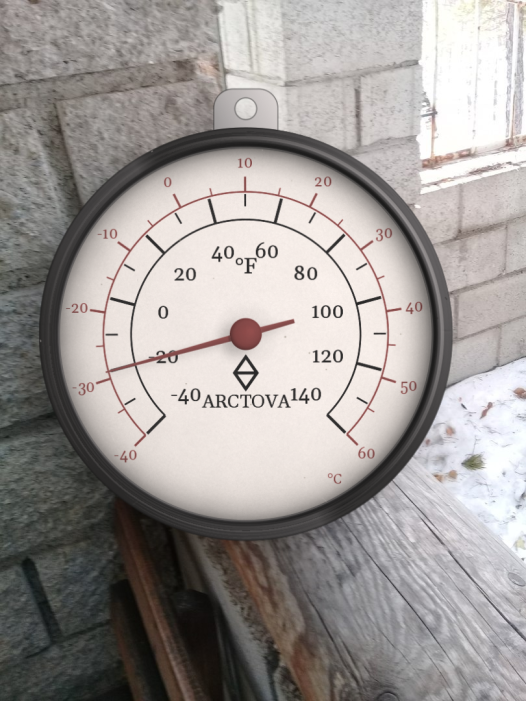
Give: -20
